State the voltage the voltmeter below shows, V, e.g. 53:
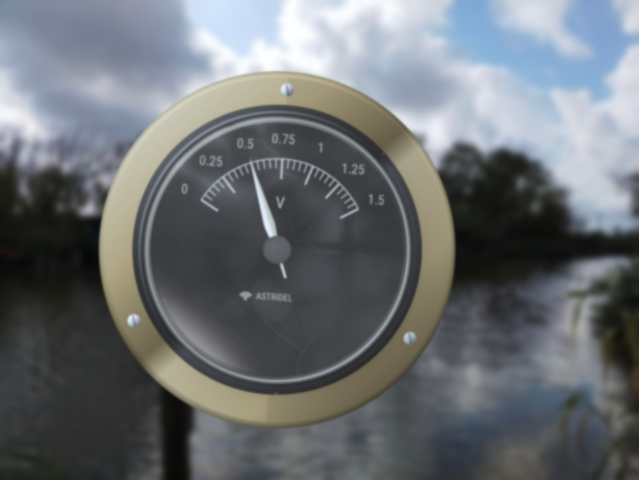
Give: 0.5
